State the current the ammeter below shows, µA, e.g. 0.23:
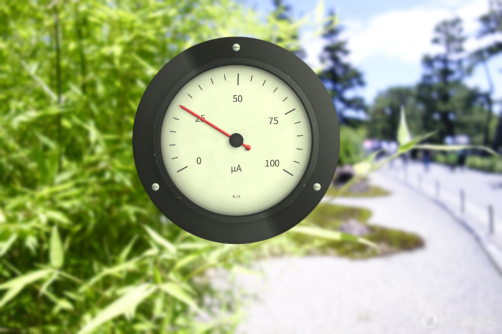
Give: 25
